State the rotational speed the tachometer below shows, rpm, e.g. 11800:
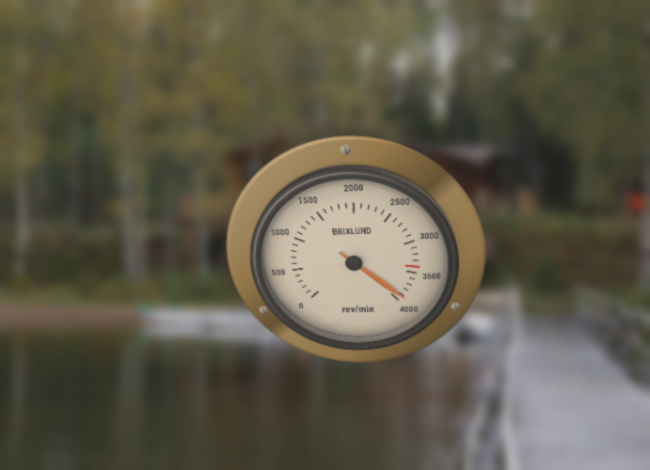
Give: 3900
